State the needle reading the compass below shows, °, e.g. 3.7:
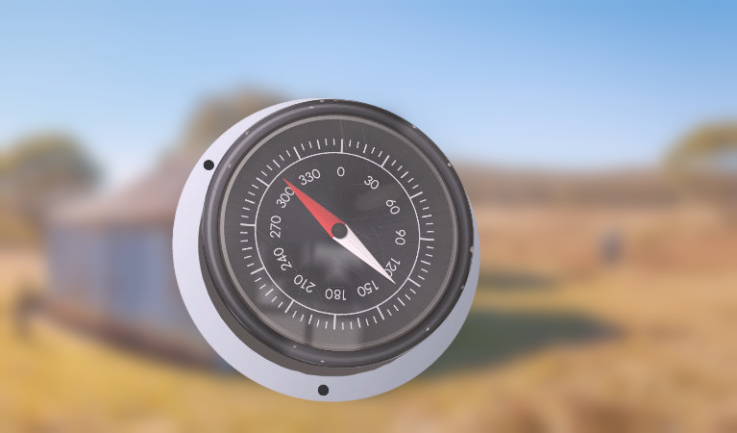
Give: 310
